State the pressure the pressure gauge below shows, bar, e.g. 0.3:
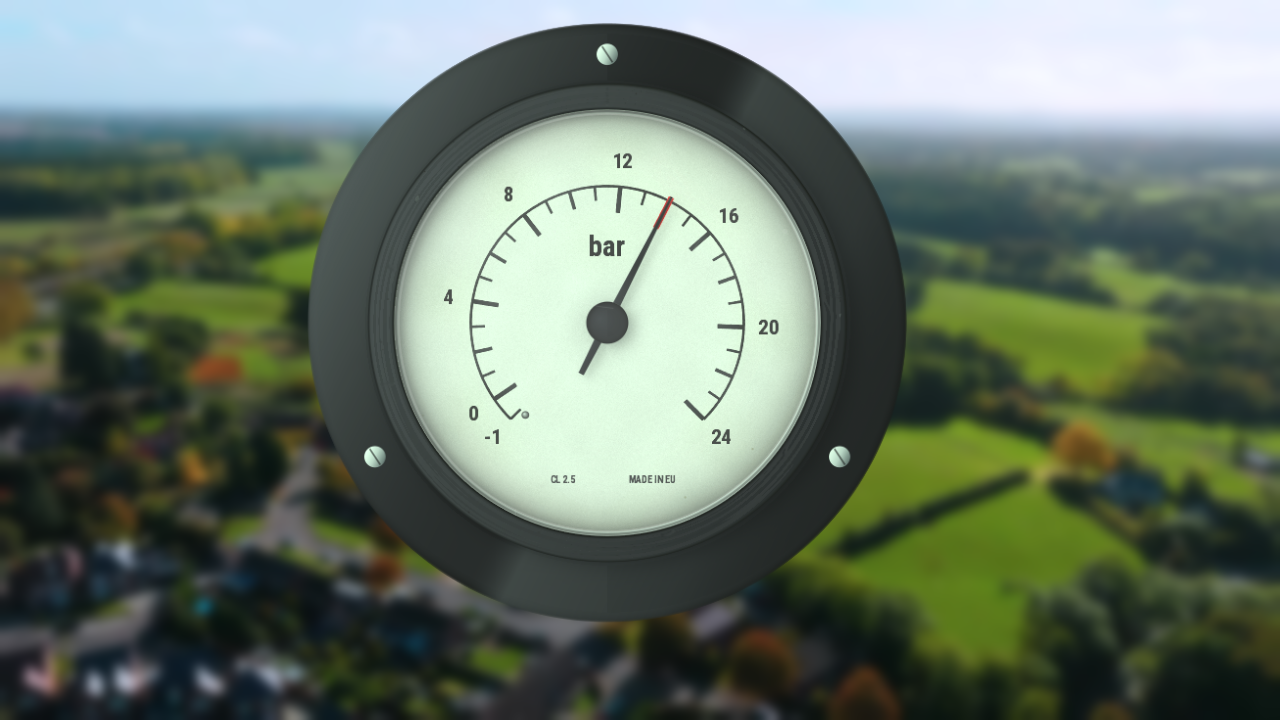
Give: 14
